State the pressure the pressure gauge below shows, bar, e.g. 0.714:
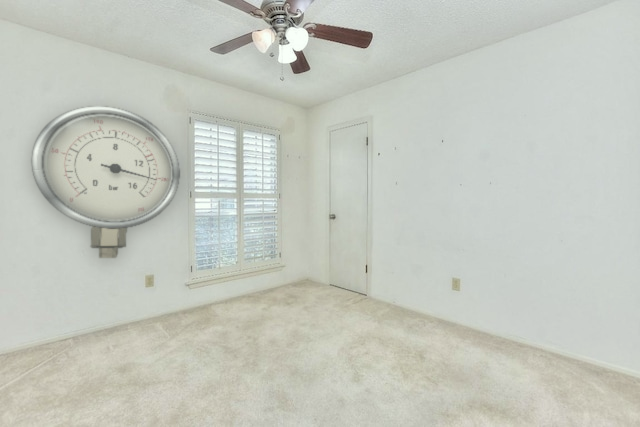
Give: 14
